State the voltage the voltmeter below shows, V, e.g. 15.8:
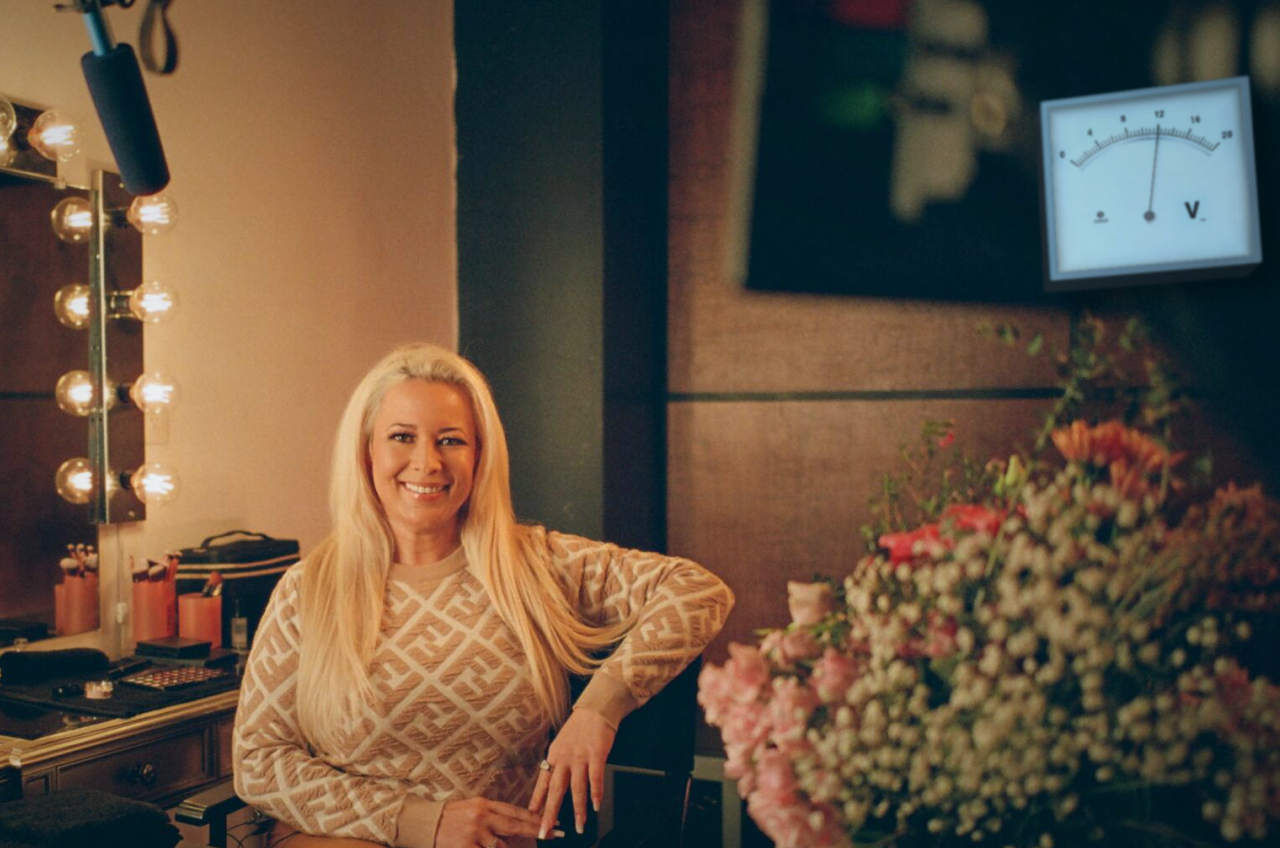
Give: 12
